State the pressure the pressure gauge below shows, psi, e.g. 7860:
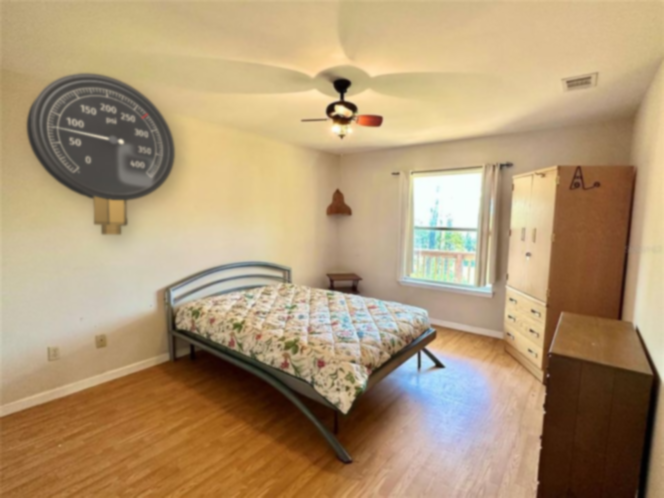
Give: 75
